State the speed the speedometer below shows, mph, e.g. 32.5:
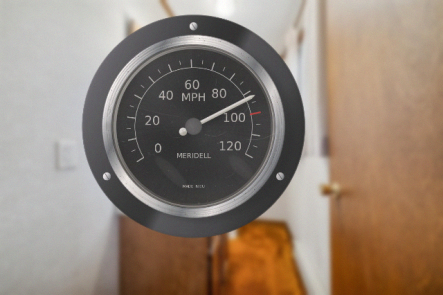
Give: 92.5
